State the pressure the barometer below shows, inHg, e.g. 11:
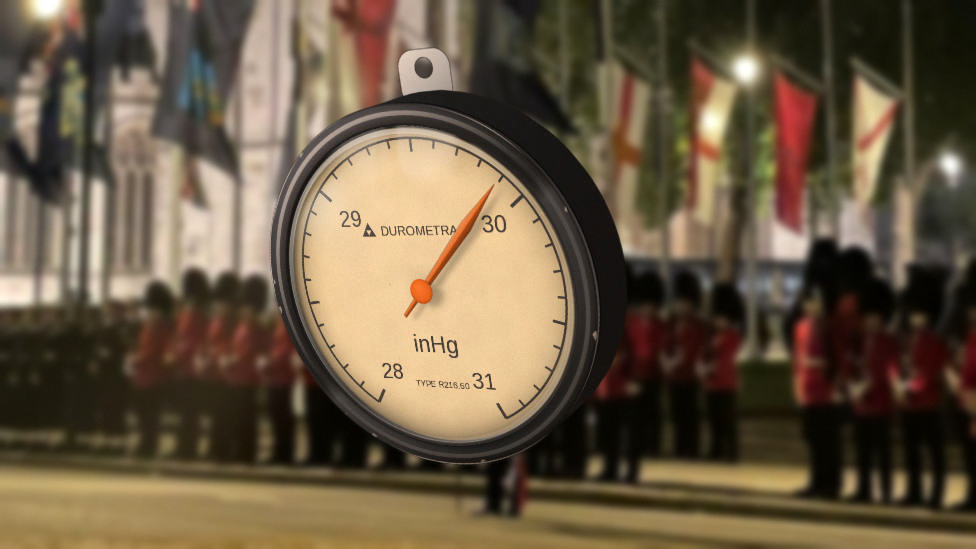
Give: 29.9
